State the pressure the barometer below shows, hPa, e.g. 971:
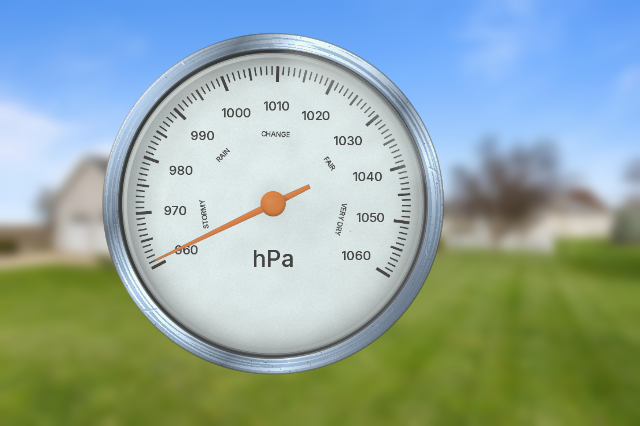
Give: 961
